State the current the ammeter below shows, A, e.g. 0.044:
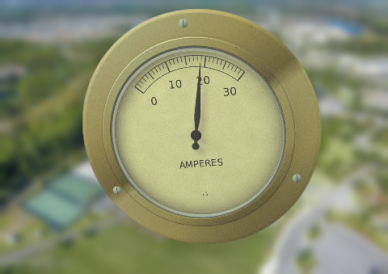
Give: 19
